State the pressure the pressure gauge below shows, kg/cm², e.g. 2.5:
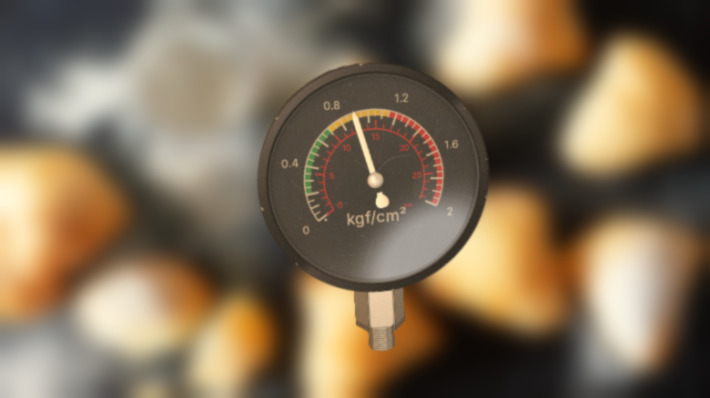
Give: 0.9
